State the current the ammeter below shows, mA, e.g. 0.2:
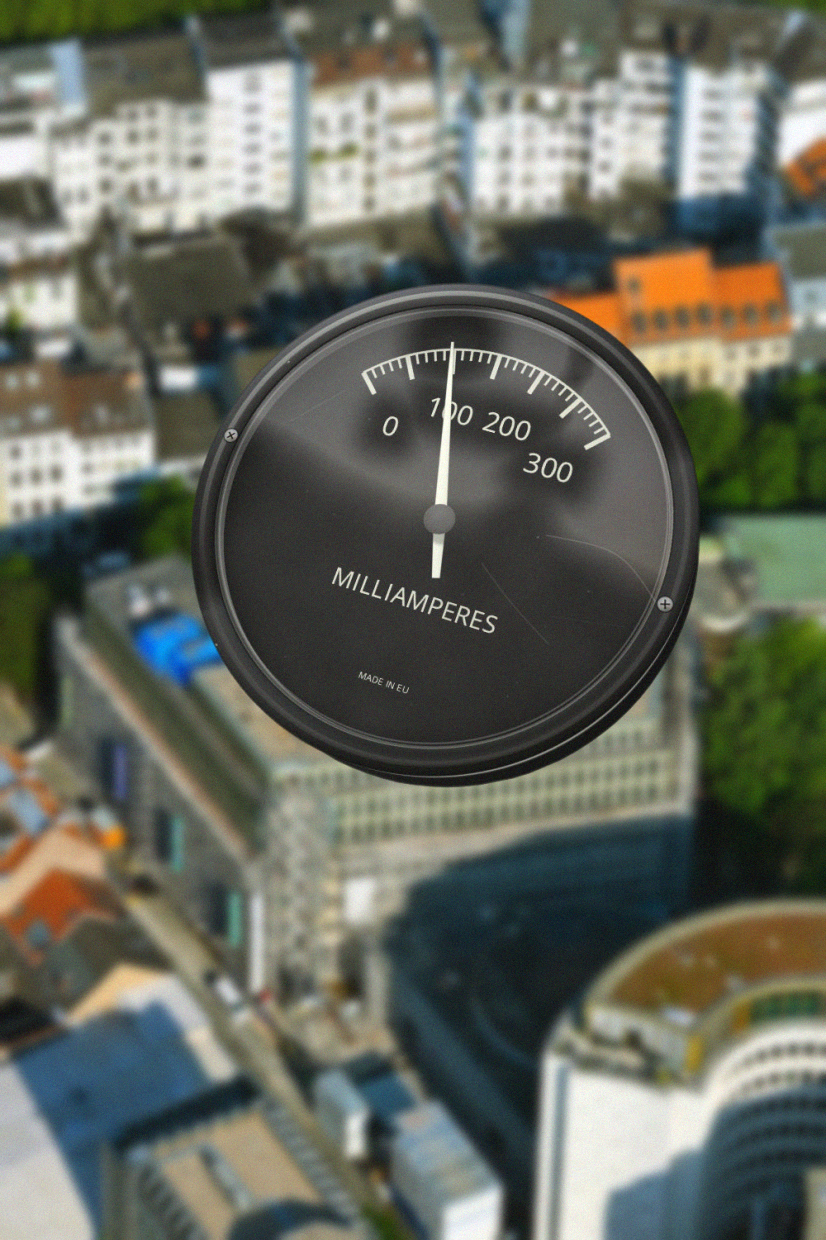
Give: 100
